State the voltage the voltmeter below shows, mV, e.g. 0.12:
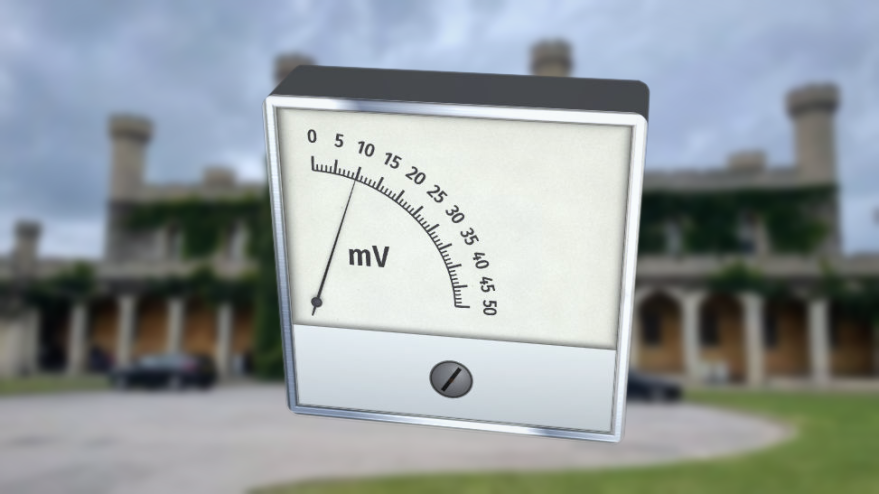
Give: 10
